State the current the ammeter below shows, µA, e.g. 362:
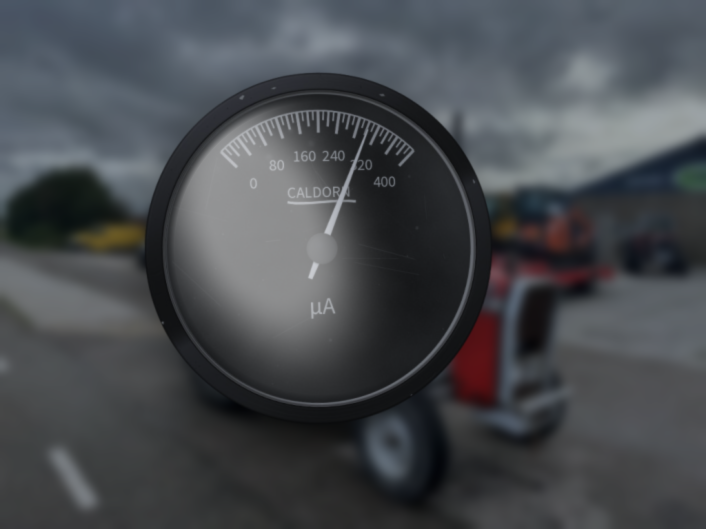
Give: 300
